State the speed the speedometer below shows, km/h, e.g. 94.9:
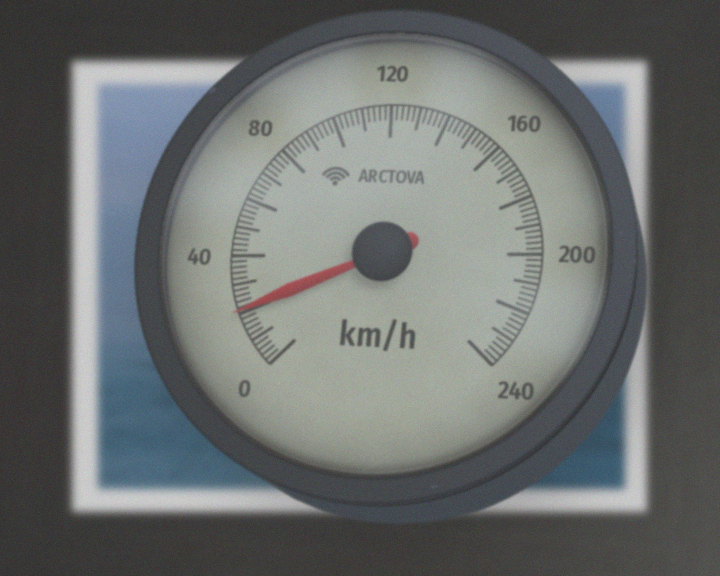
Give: 20
